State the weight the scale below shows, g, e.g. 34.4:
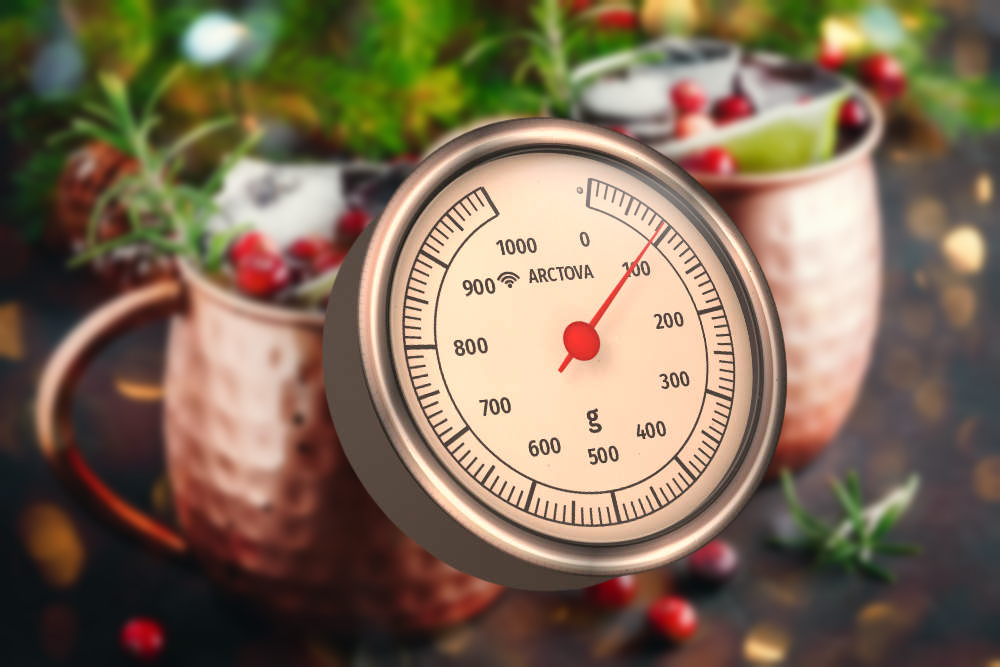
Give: 90
